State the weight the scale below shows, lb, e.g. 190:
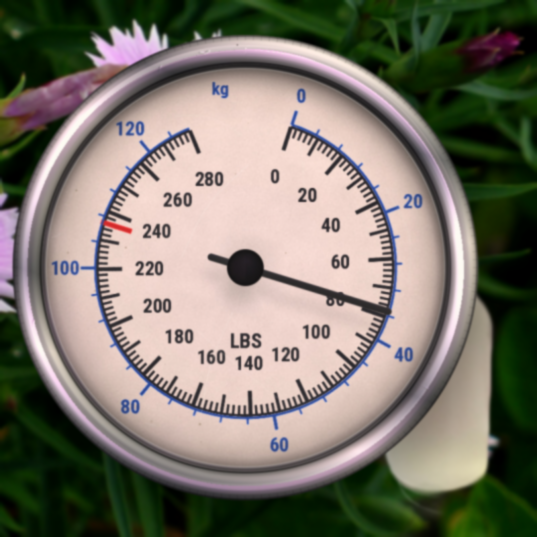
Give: 78
